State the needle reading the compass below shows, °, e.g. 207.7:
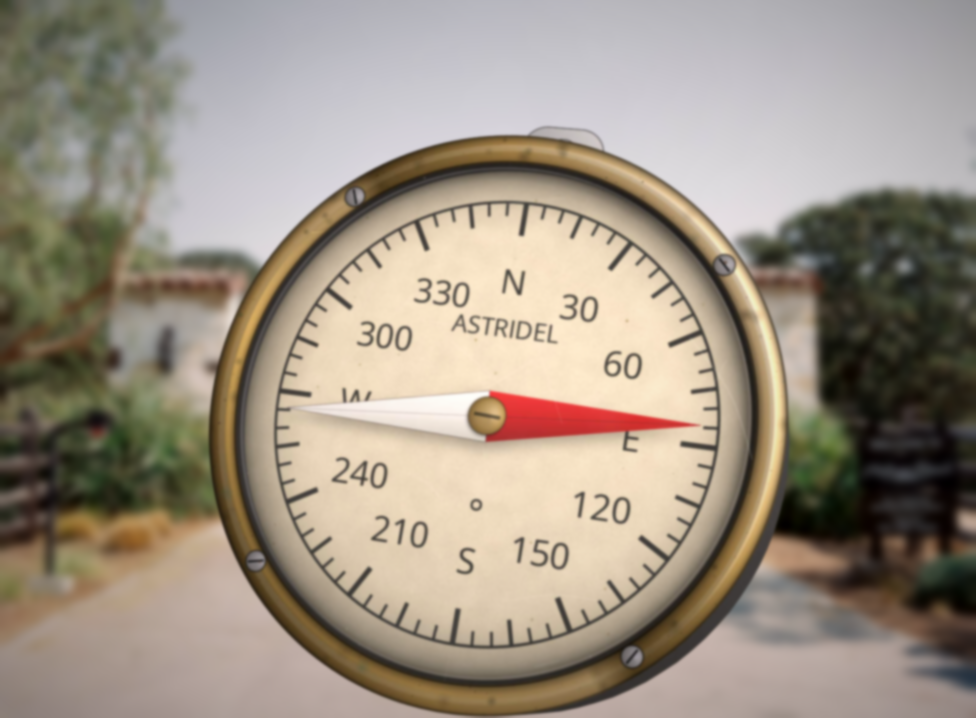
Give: 85
